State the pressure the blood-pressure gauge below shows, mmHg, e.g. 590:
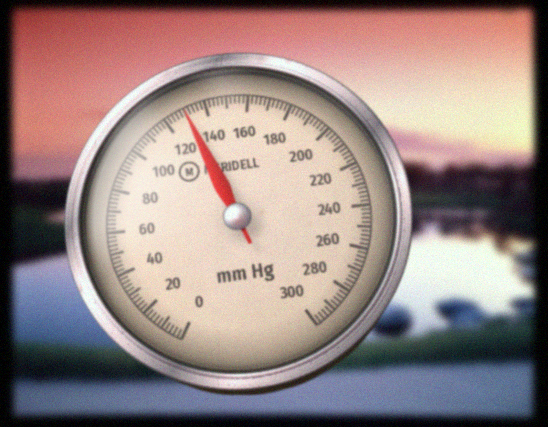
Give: 130
